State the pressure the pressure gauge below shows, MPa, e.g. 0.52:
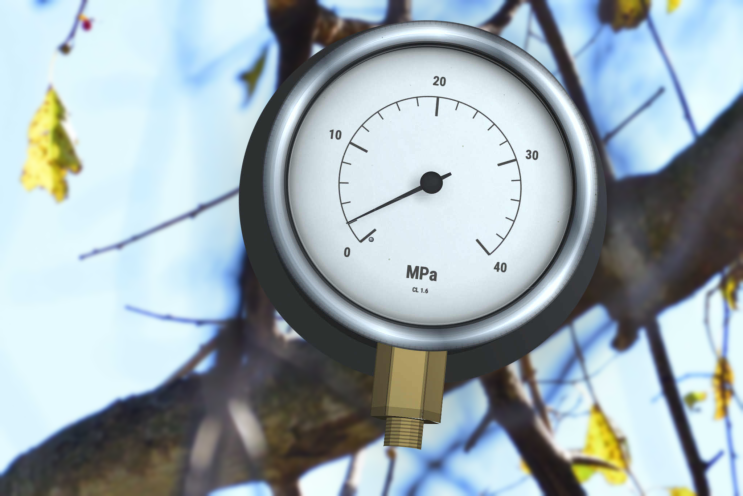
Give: 2
